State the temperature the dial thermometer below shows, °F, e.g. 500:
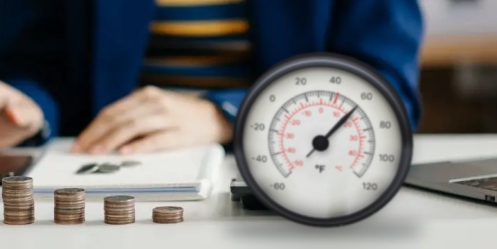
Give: 60
